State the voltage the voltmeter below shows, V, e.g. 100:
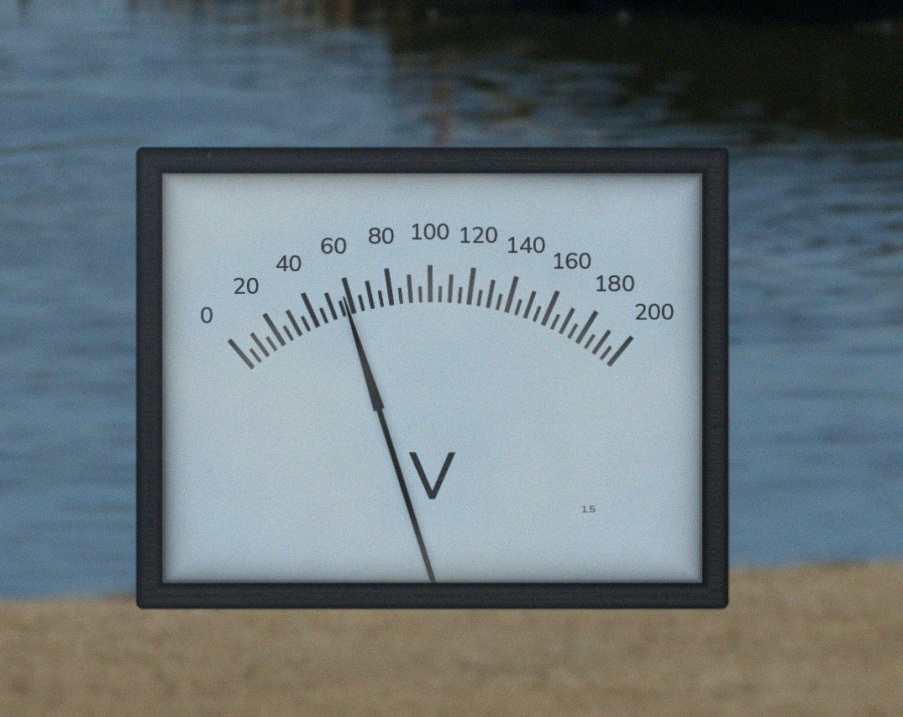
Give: 57.5
